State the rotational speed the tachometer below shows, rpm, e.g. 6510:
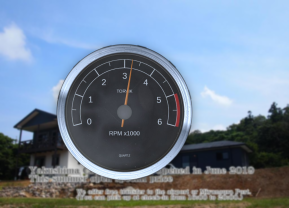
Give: 3250
